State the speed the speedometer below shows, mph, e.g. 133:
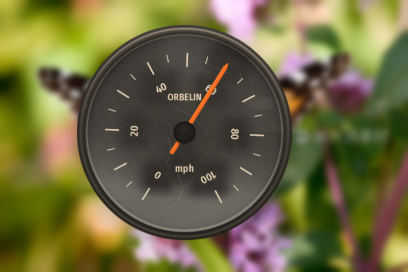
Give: 60
